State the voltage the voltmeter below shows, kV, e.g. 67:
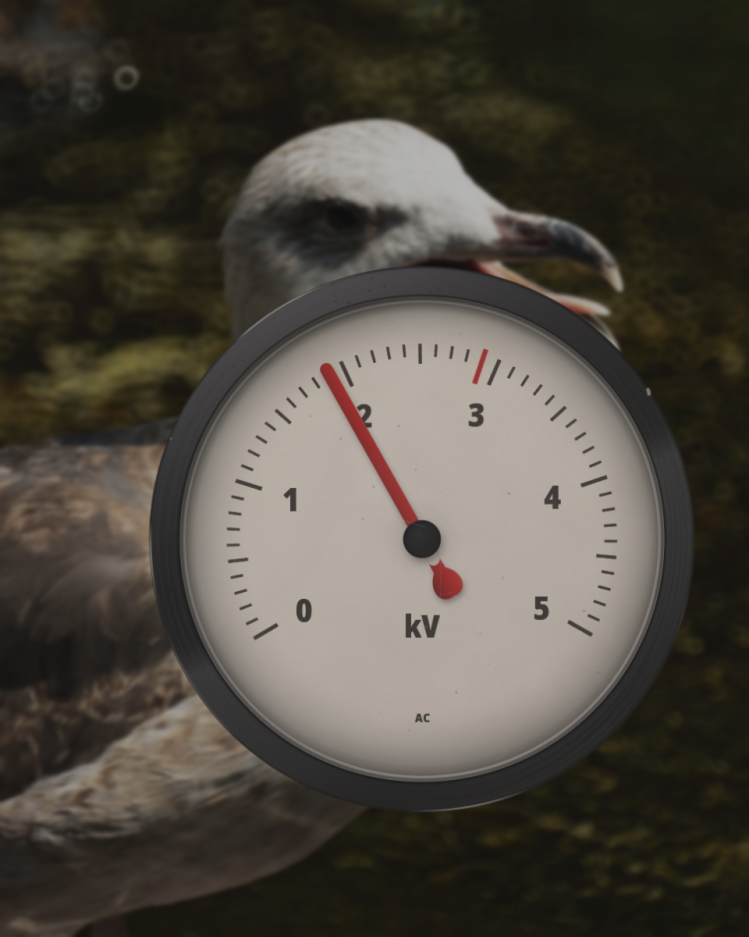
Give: 1.9
